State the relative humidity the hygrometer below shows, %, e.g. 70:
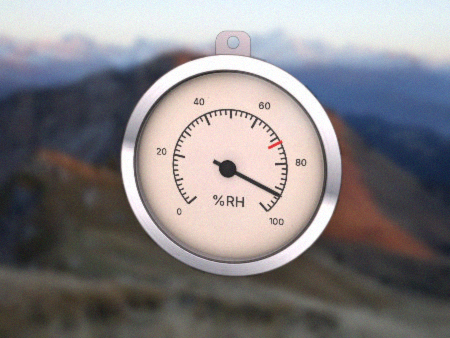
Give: 92
